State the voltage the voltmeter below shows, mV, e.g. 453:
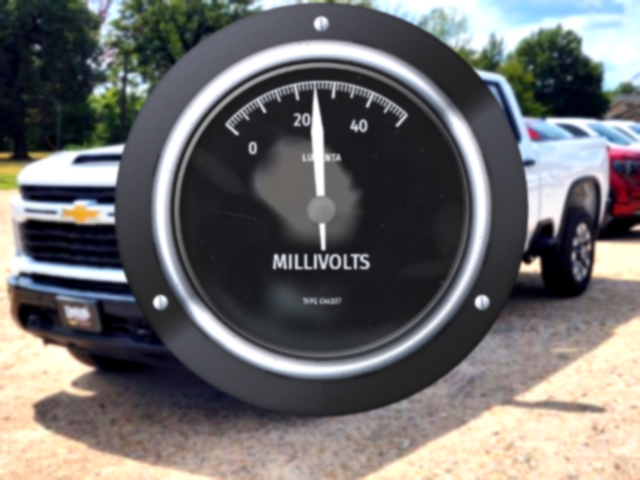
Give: 25
